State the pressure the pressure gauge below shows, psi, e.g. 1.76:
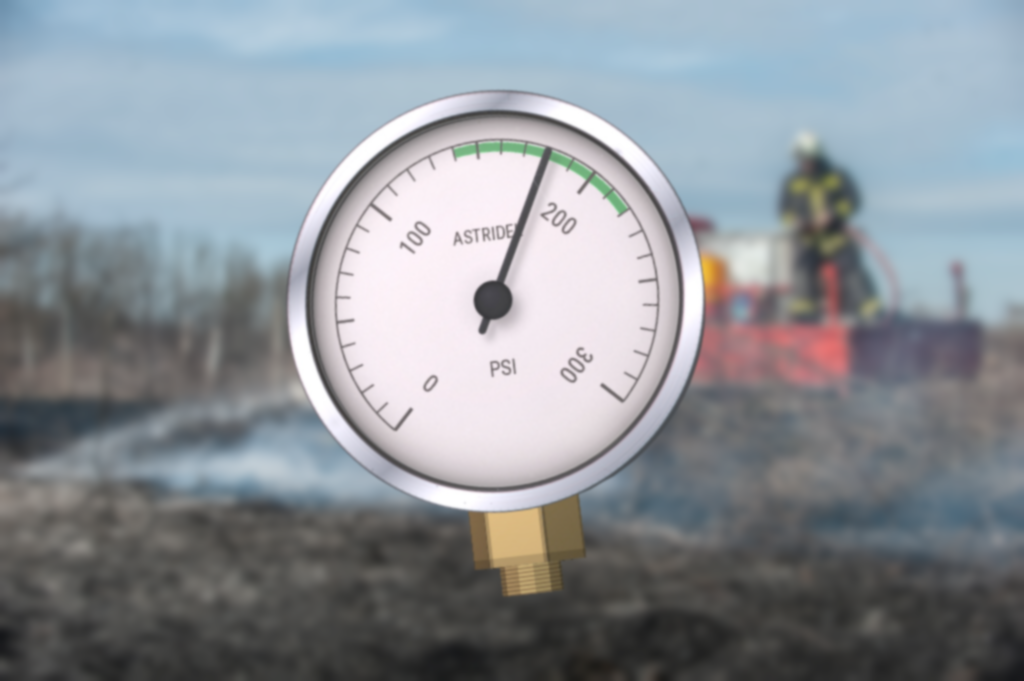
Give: 180
